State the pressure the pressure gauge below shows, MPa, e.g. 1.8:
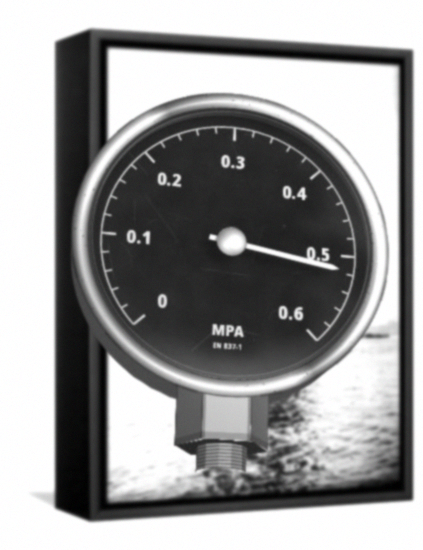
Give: 0.52
